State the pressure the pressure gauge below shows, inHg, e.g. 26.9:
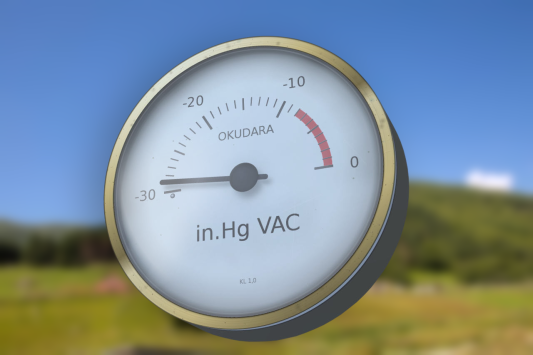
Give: -29
